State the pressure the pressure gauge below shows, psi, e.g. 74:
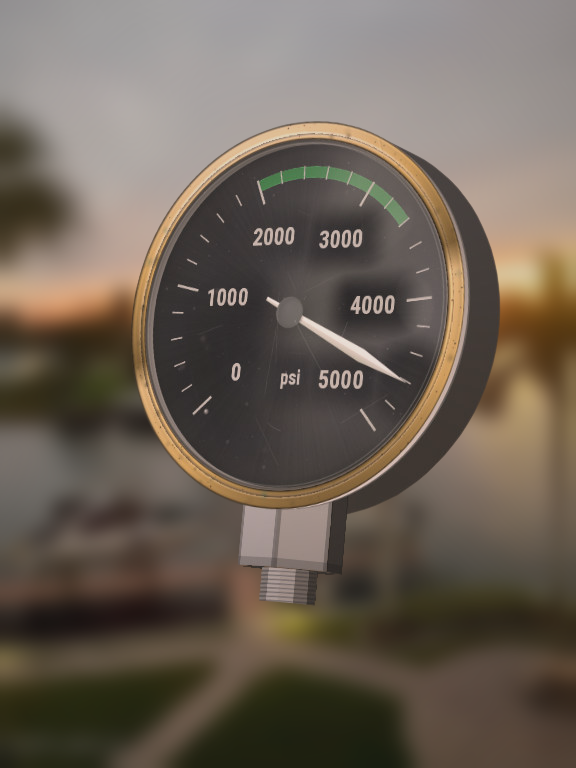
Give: 4600
